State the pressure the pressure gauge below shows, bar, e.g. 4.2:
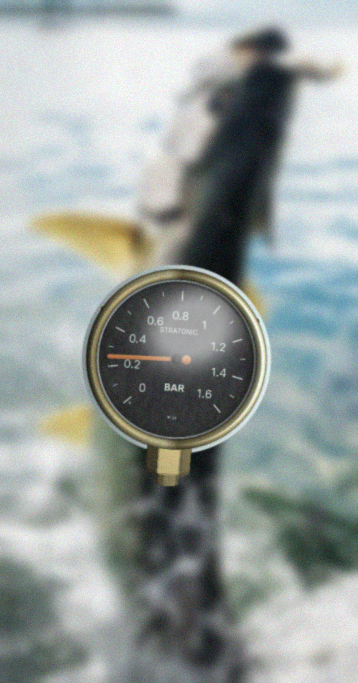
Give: 0.25
